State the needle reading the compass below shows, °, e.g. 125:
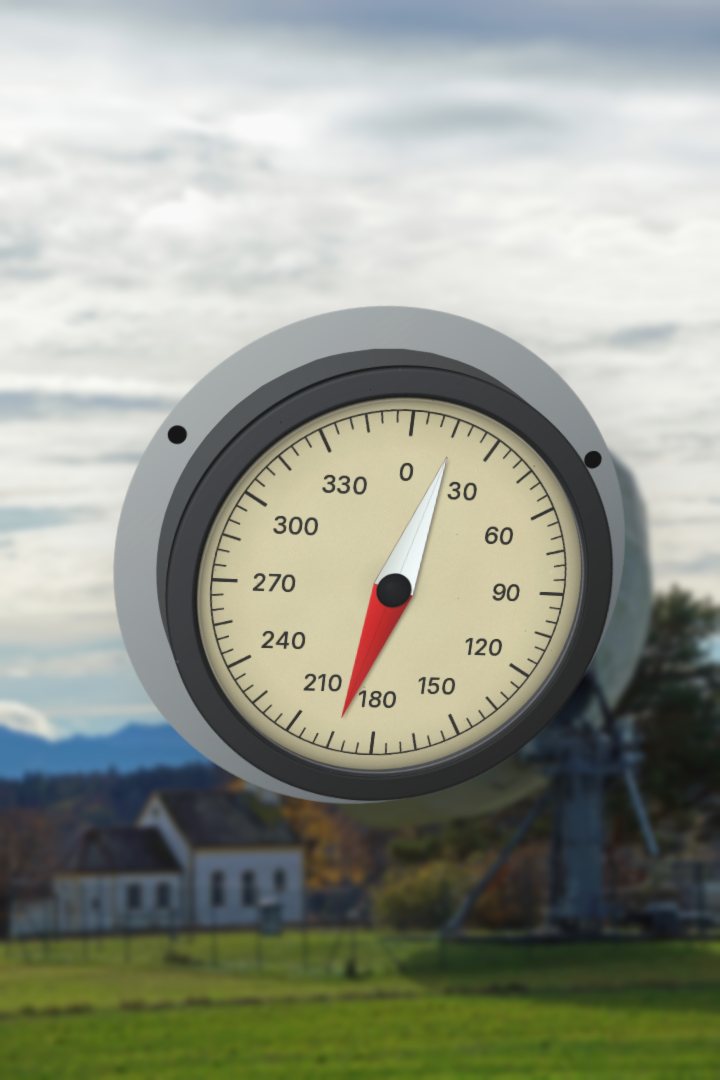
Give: 195
